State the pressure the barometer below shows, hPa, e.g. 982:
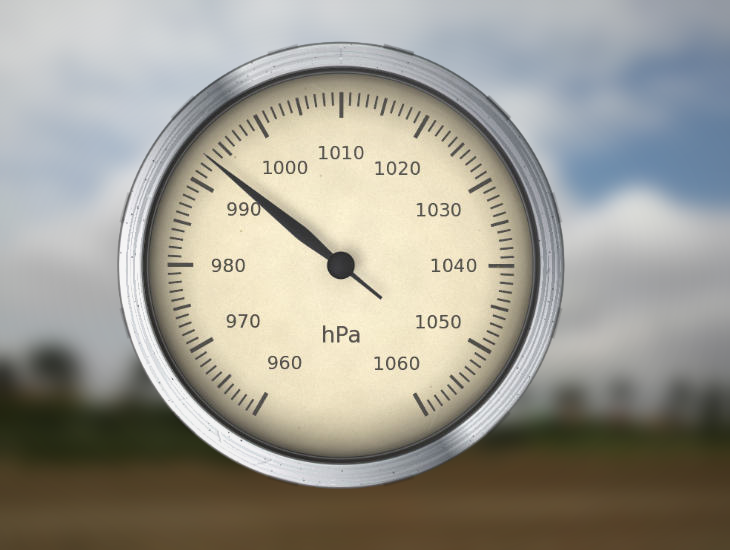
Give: 993
